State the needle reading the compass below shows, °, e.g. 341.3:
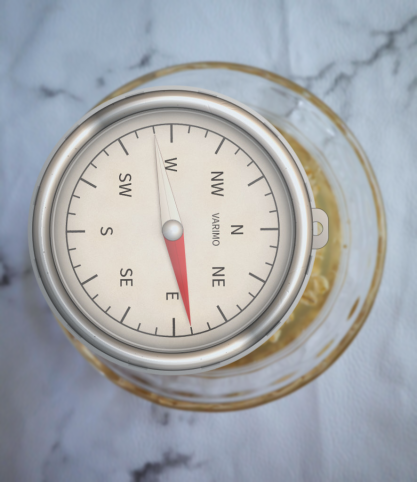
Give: 80
